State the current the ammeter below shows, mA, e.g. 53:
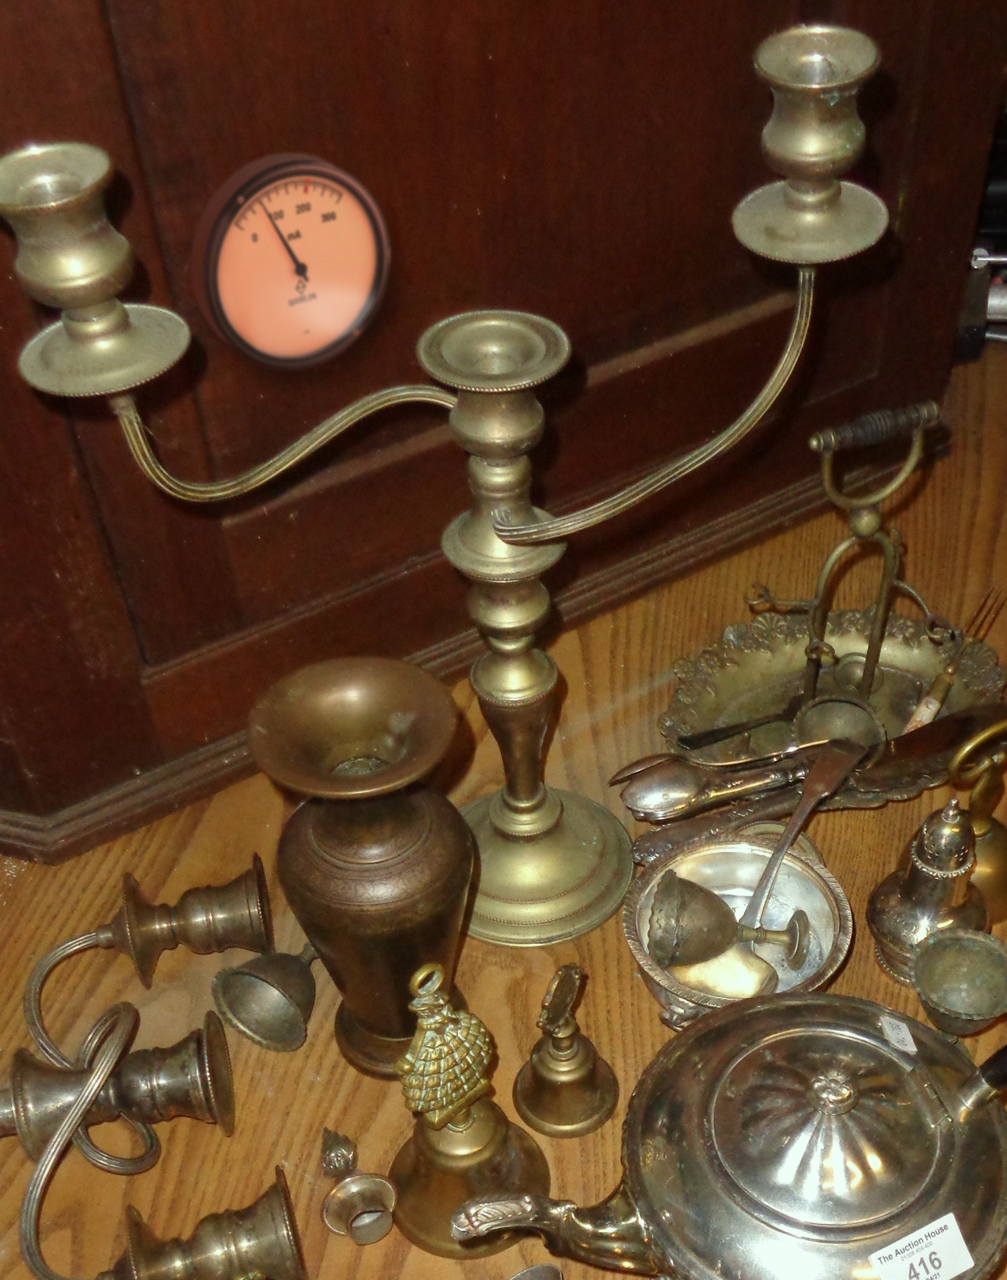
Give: 75
